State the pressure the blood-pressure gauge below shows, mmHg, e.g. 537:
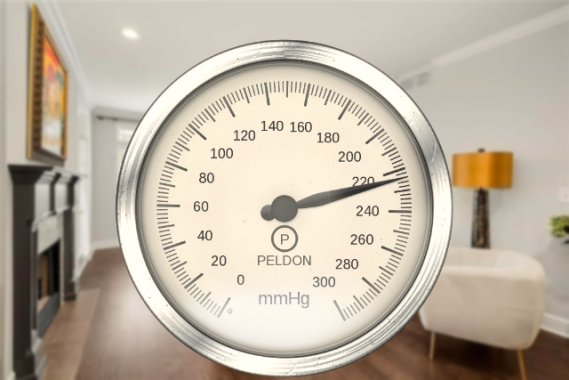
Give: 224
